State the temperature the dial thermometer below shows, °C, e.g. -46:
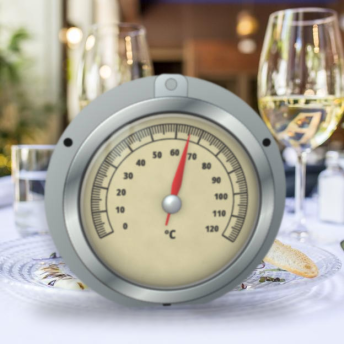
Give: 65
